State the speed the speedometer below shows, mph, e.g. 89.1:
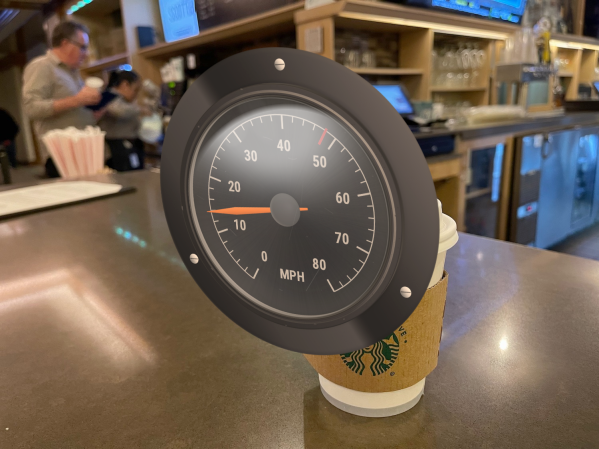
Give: 14
